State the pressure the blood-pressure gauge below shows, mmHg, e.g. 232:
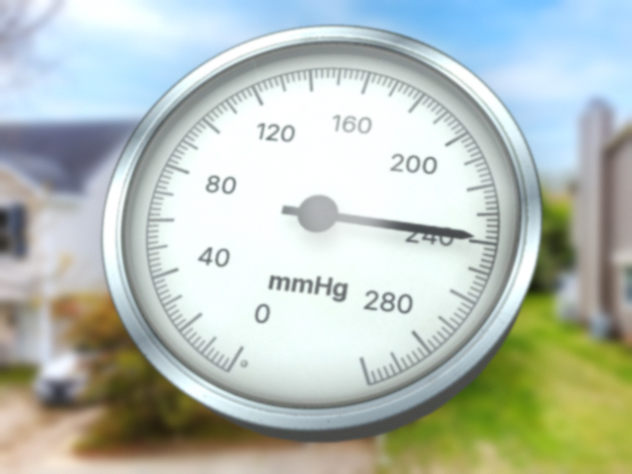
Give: 240
